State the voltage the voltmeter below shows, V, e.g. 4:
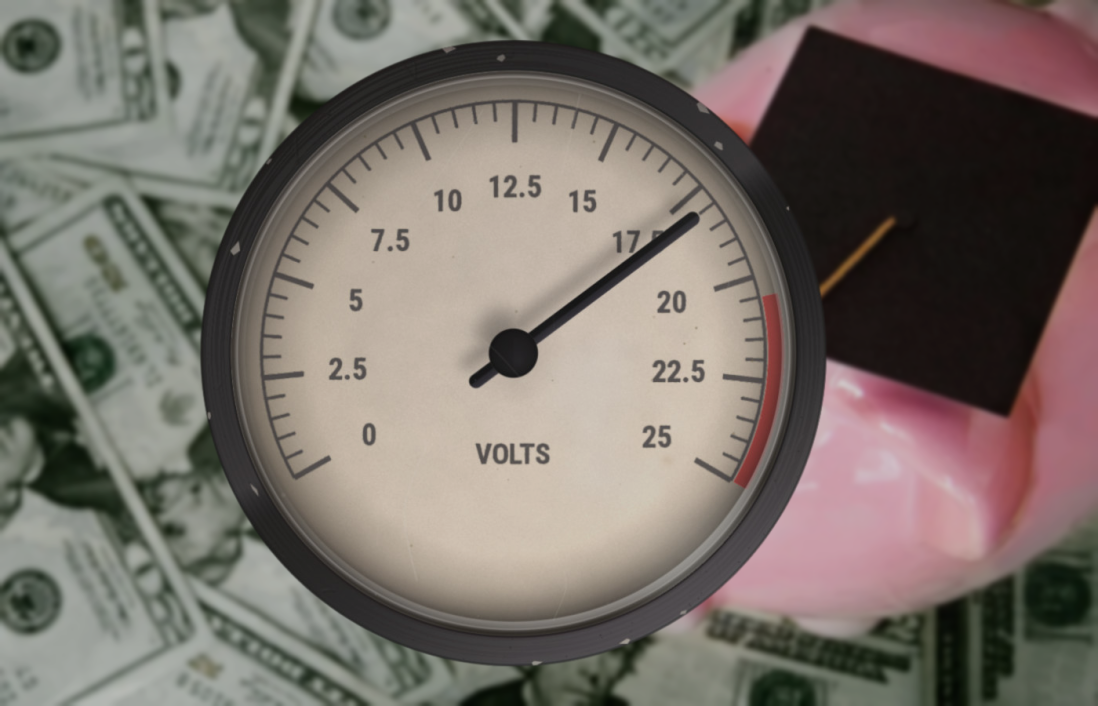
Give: 18
